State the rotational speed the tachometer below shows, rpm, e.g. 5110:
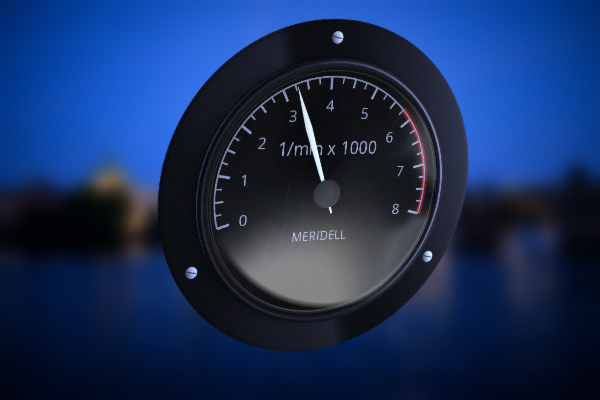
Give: 3250
